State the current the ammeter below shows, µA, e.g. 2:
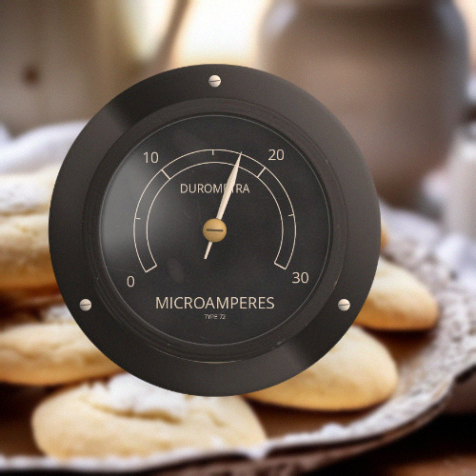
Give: 17.5
